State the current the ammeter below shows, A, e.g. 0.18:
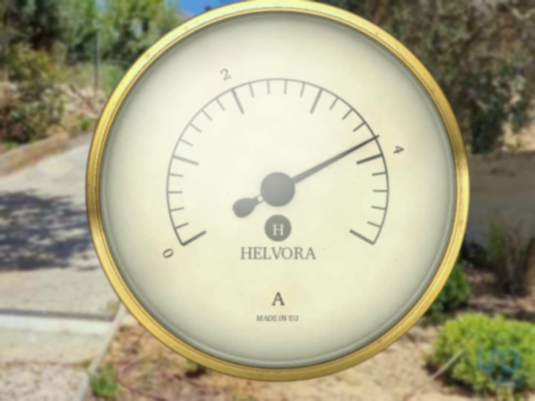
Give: 3.8
